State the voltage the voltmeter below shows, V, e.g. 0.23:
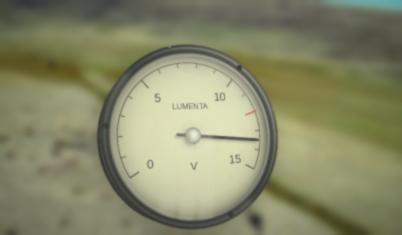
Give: 13.5
